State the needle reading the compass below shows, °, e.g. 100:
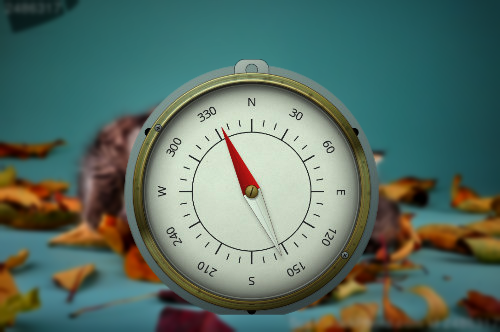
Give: 335
